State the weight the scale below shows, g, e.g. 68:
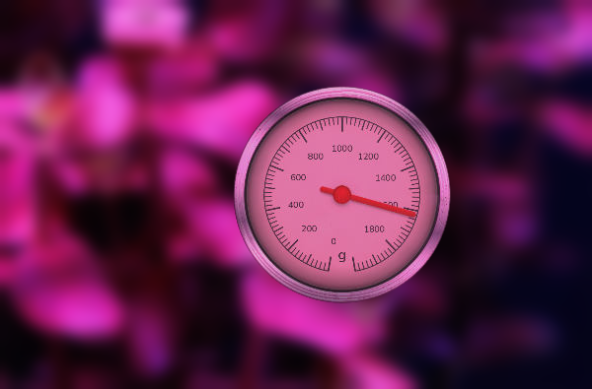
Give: 1620
